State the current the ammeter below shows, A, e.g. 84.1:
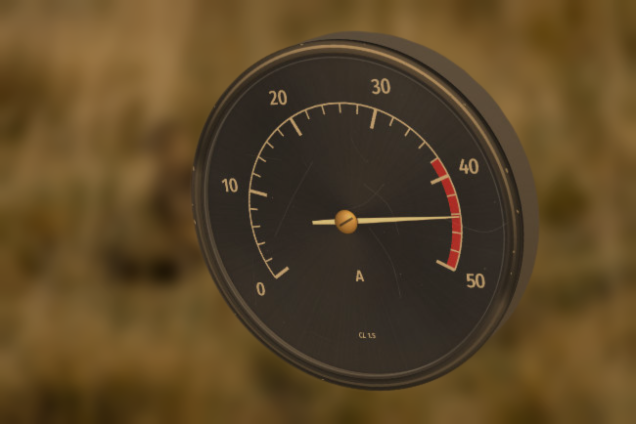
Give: 44
